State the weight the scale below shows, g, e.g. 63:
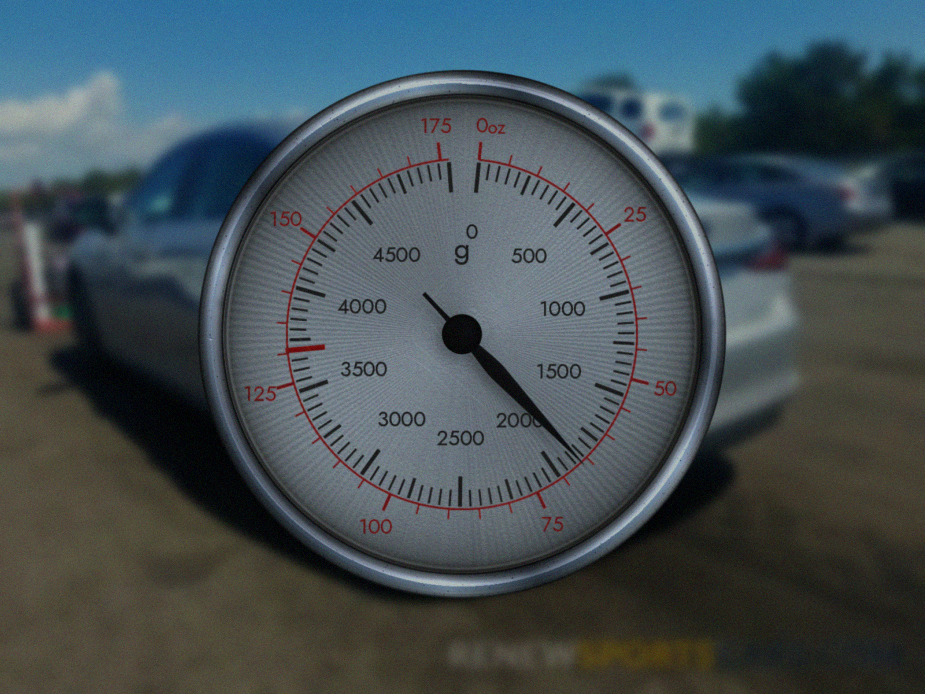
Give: 1875
